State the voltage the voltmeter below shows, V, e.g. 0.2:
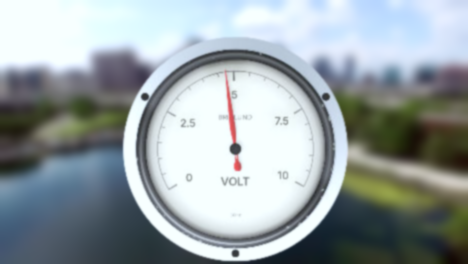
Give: 4.75
